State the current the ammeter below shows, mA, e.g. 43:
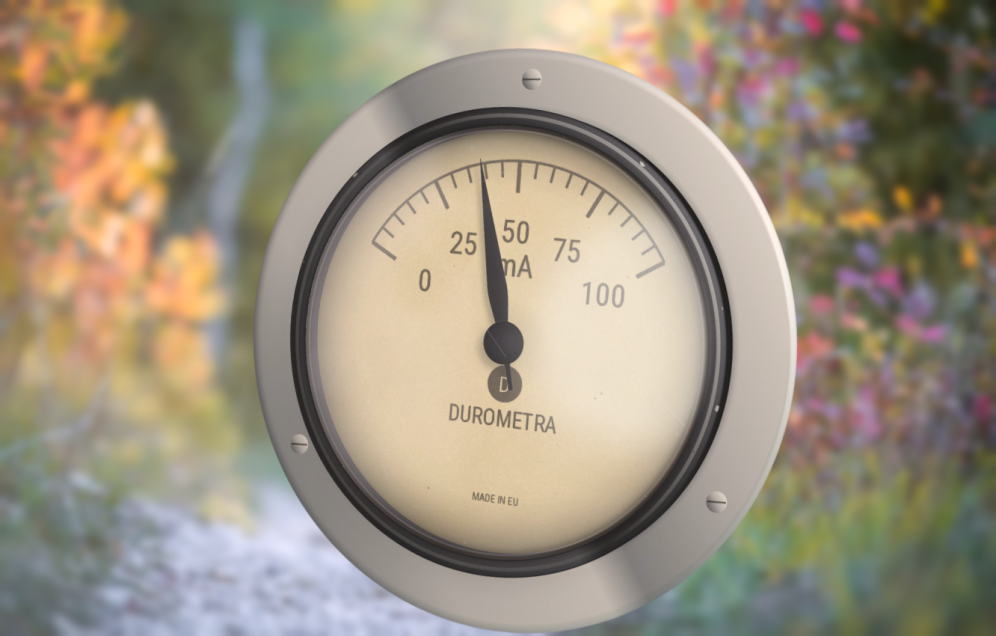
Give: 40
